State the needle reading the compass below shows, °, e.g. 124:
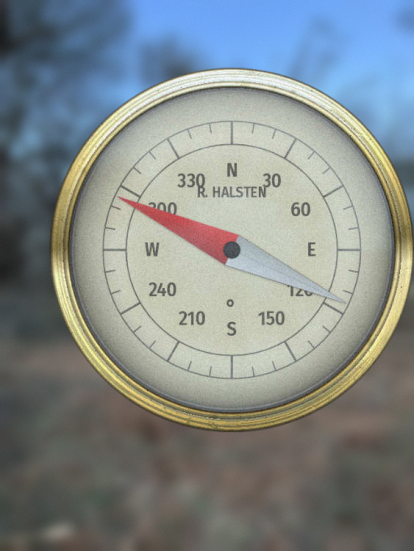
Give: 295
